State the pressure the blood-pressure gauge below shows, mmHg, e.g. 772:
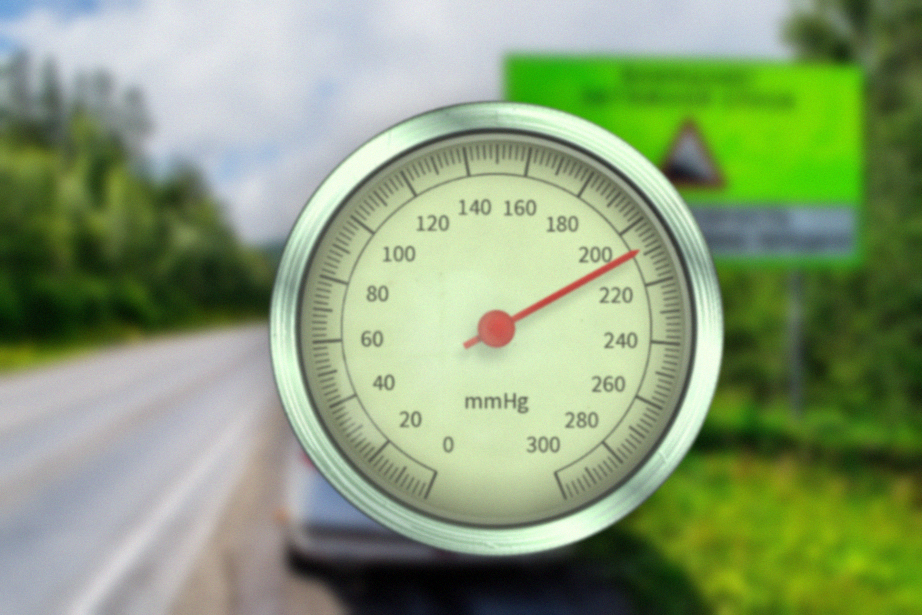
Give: 208
